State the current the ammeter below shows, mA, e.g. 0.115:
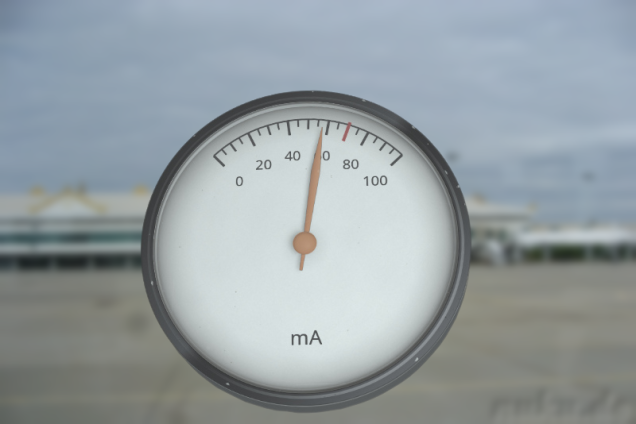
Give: 57.5
